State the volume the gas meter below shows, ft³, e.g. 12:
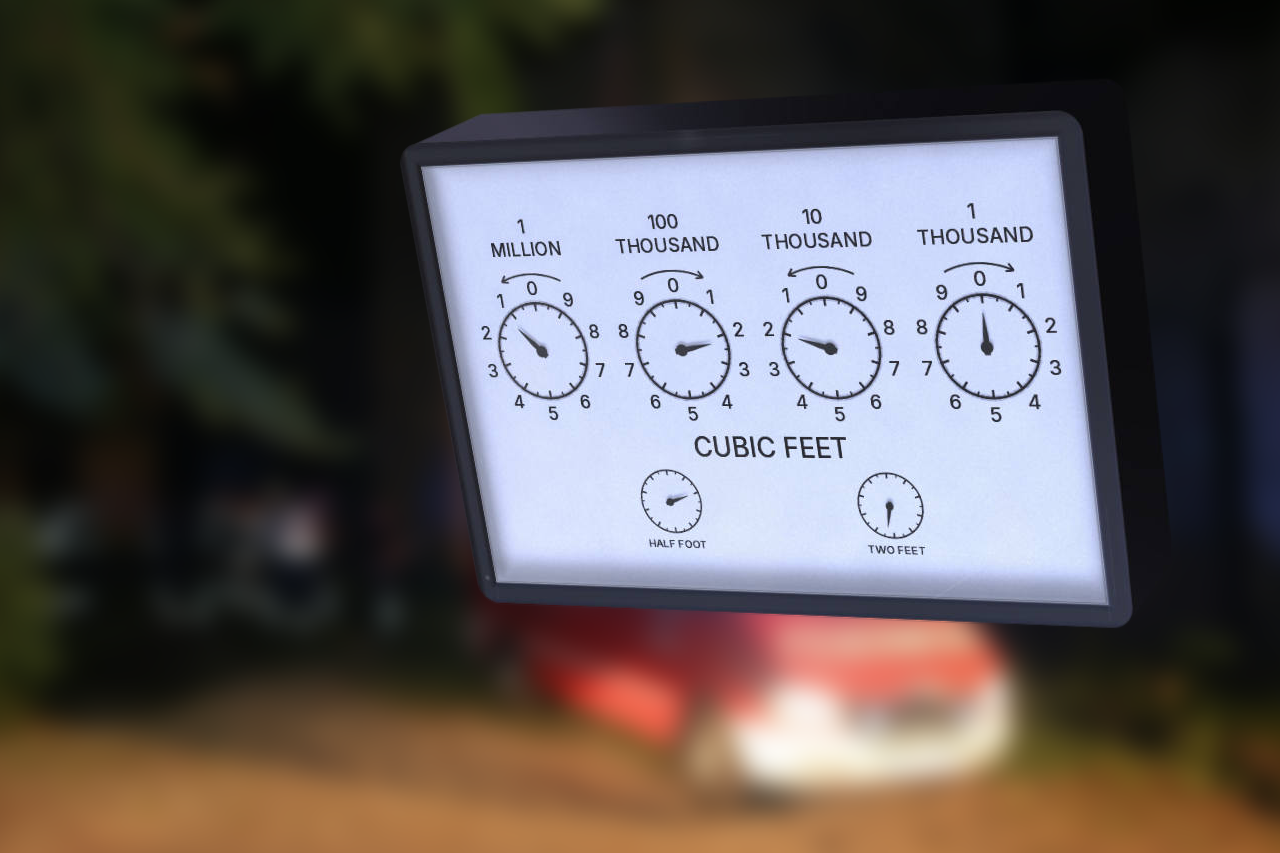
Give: 122000
